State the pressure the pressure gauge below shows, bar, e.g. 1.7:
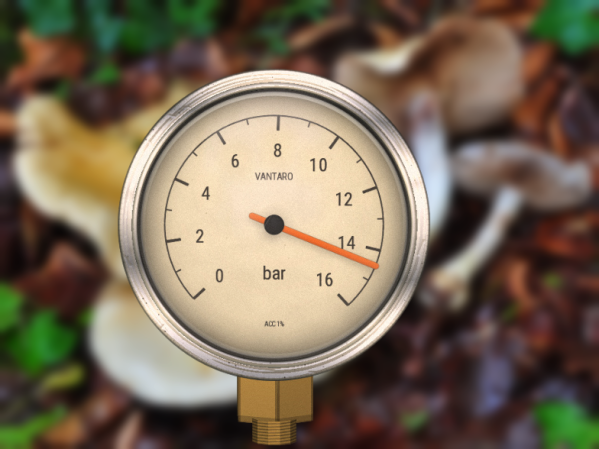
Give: 14.5
